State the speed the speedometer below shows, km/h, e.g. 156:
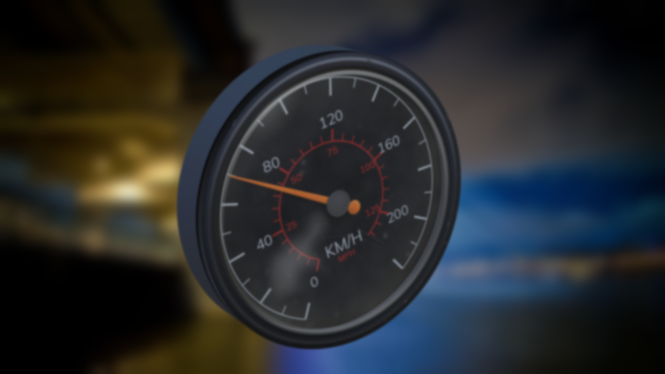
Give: 70
